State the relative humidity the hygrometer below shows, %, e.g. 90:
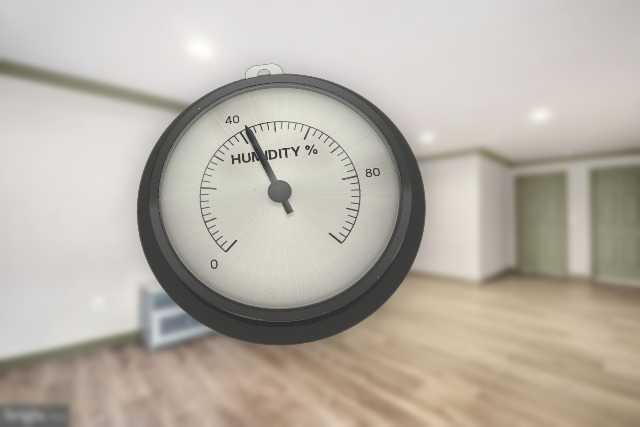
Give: 42
